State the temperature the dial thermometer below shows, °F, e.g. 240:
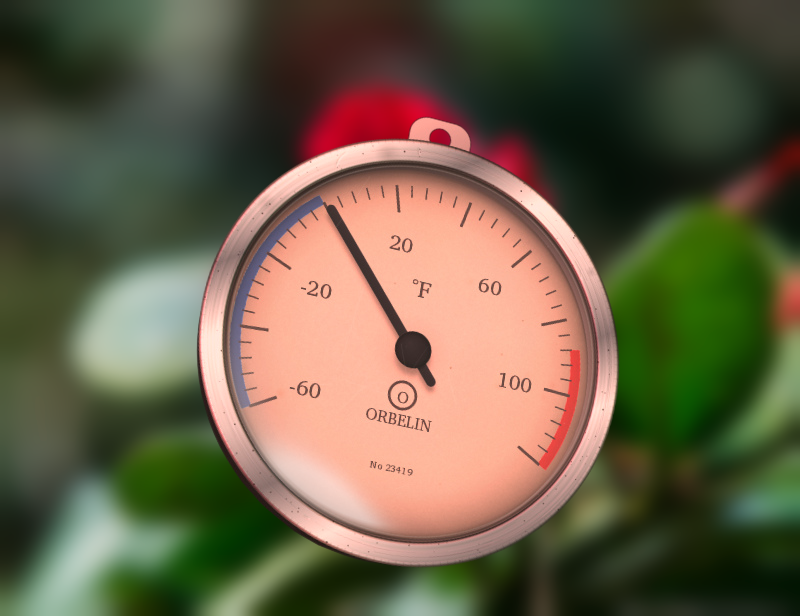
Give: 0
